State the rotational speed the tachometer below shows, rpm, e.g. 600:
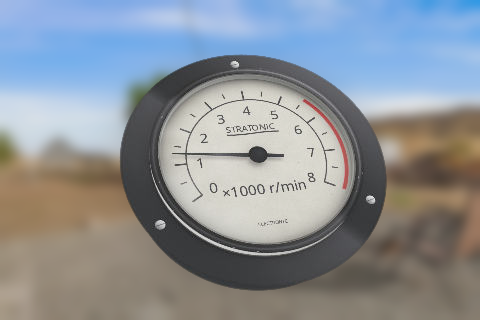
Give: 1250
